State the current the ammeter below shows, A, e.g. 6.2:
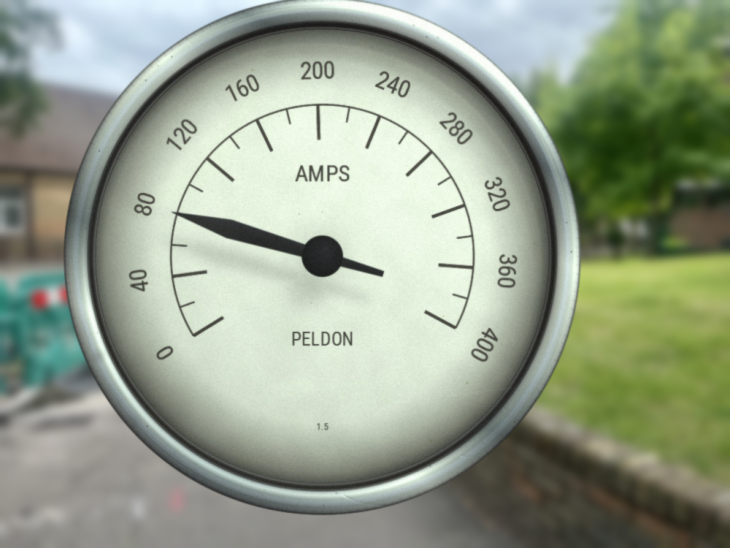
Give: 80
